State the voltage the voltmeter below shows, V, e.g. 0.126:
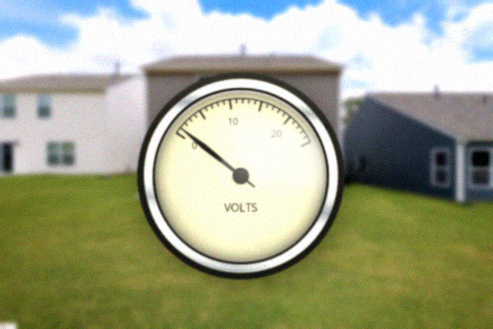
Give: 1
